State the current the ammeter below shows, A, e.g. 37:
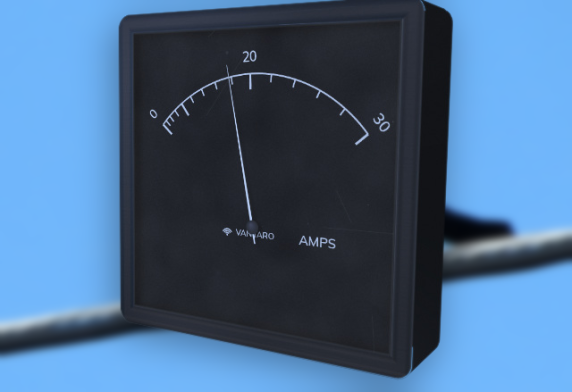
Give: 18
